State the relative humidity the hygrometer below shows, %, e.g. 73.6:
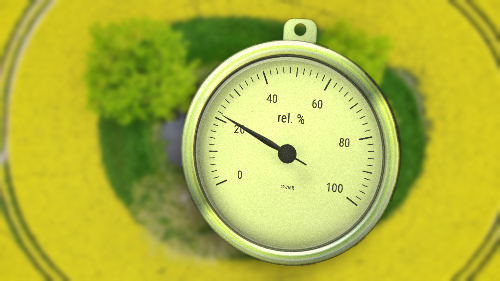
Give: 22
